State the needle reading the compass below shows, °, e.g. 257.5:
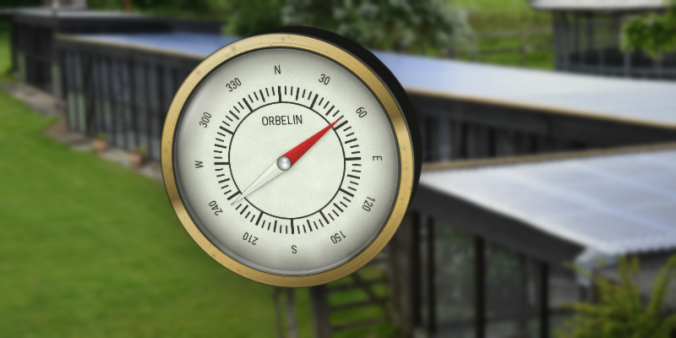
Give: 55
